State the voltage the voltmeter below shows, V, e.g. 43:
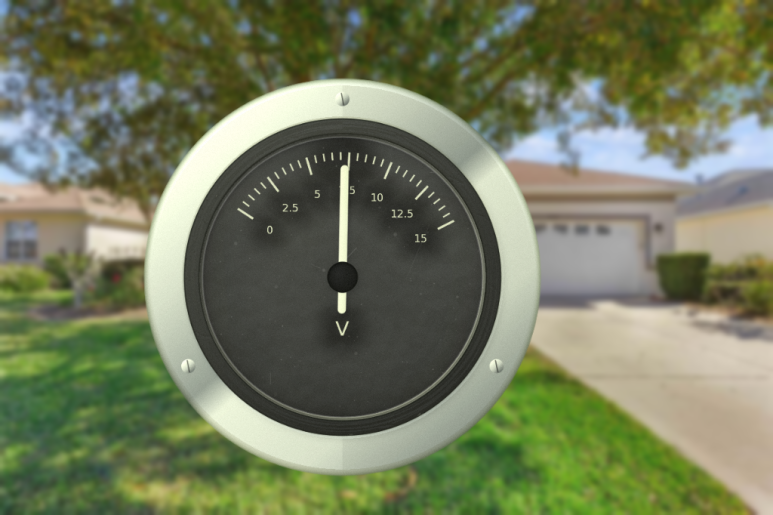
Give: 7.25
